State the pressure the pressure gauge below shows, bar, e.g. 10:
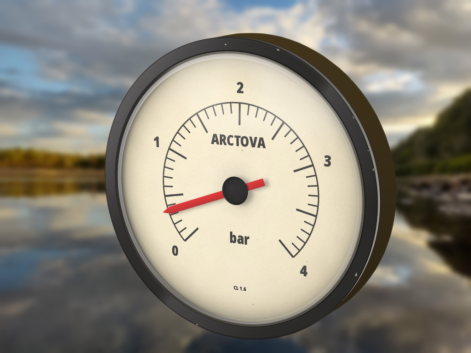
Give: 0.35
